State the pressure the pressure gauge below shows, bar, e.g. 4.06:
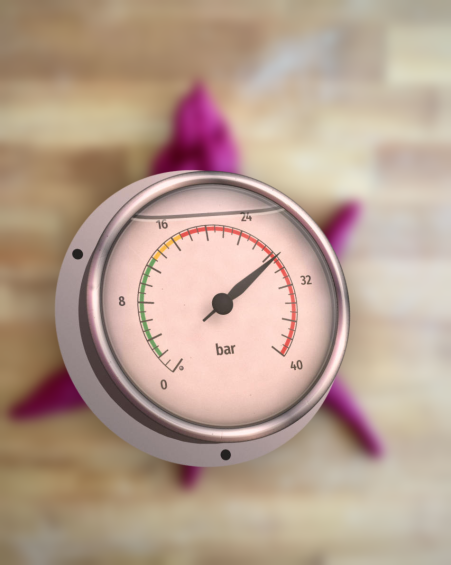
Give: 28.5
